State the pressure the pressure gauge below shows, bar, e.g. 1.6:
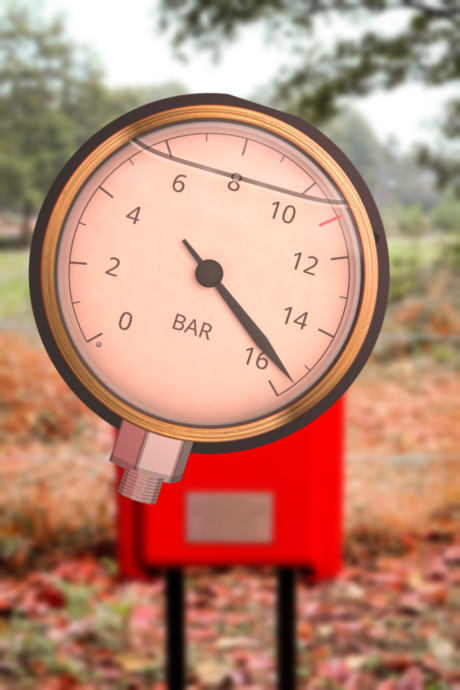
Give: 15.5
